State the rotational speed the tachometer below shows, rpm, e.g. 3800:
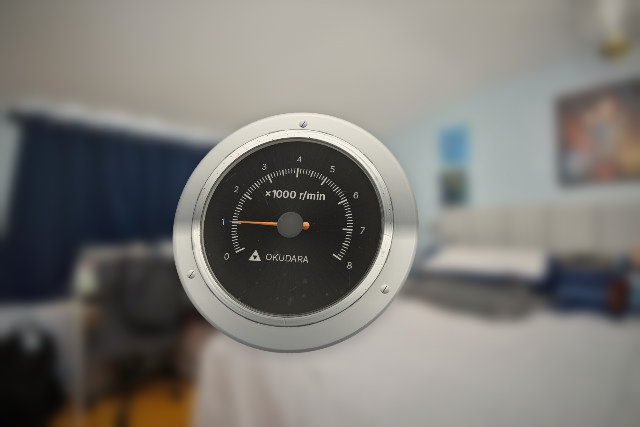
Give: 1000
